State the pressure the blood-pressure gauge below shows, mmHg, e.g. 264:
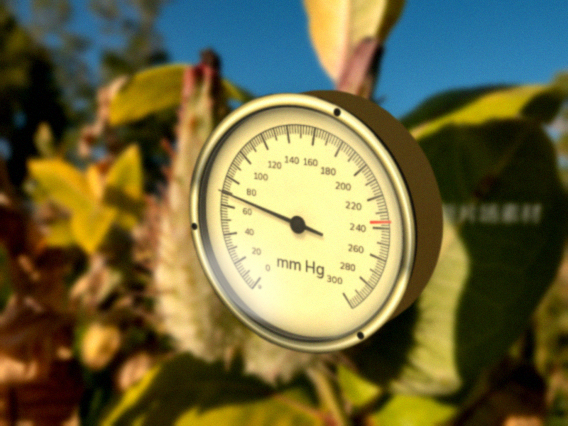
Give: 70
